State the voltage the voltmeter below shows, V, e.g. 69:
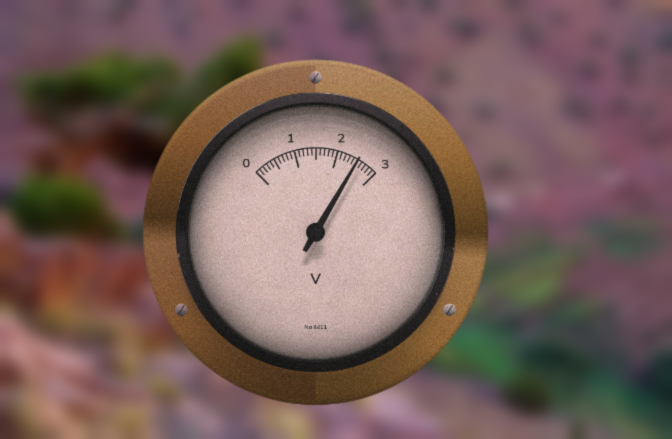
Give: 2.5
